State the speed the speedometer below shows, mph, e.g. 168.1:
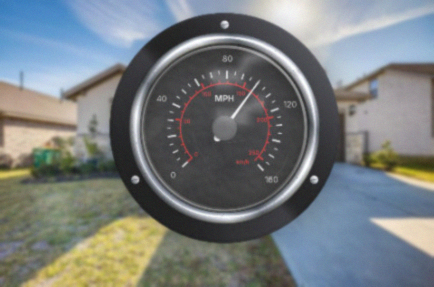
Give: 100
